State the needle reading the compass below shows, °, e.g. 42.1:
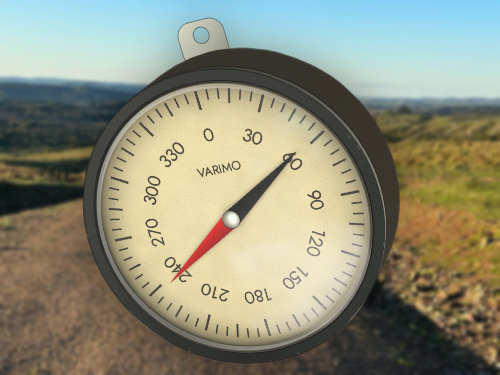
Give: 237.5
